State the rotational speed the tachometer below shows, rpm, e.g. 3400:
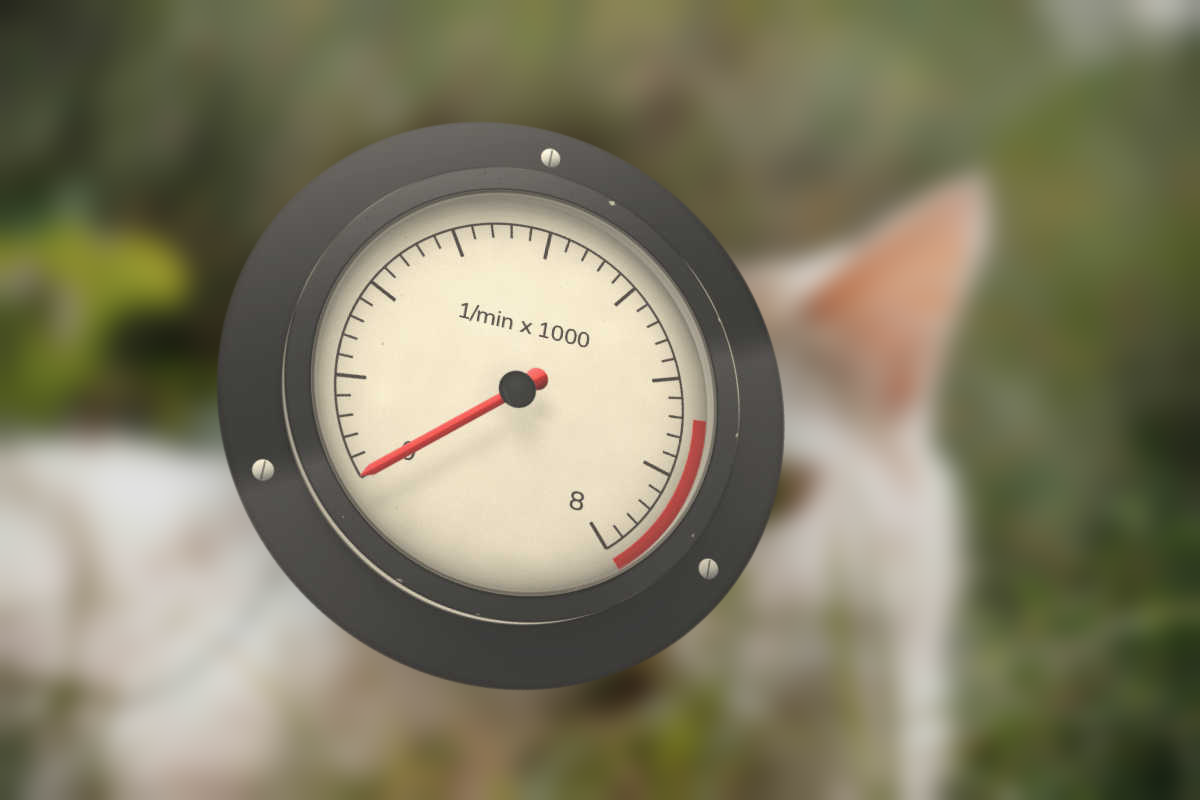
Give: 0
